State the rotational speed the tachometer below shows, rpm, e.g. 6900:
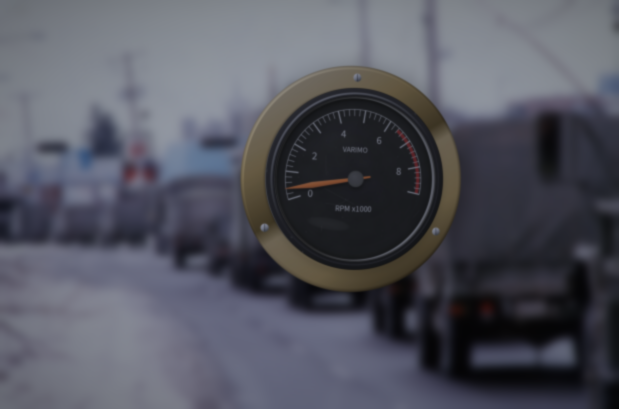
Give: 400
